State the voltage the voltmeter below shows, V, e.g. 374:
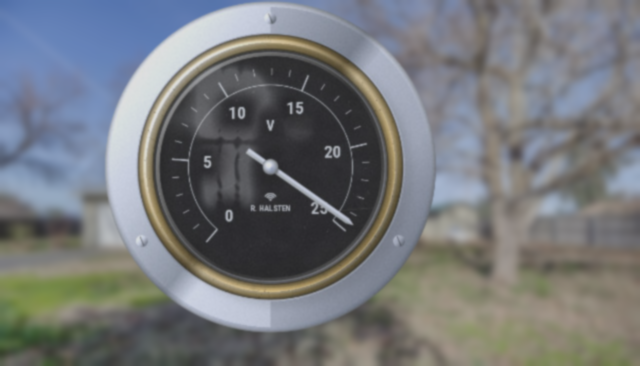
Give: 24.5
